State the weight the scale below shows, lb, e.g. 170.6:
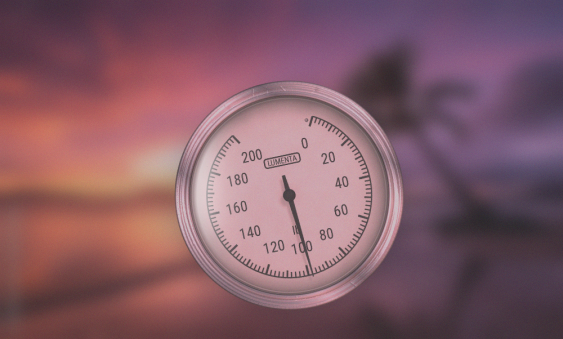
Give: 98
